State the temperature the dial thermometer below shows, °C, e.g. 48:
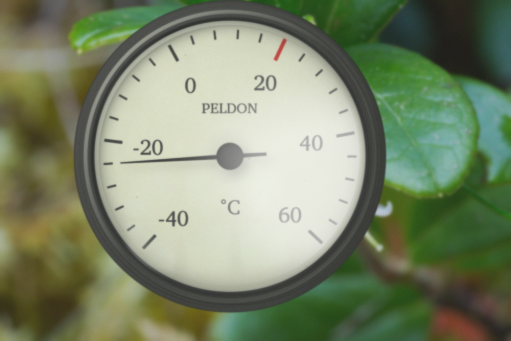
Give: -24
